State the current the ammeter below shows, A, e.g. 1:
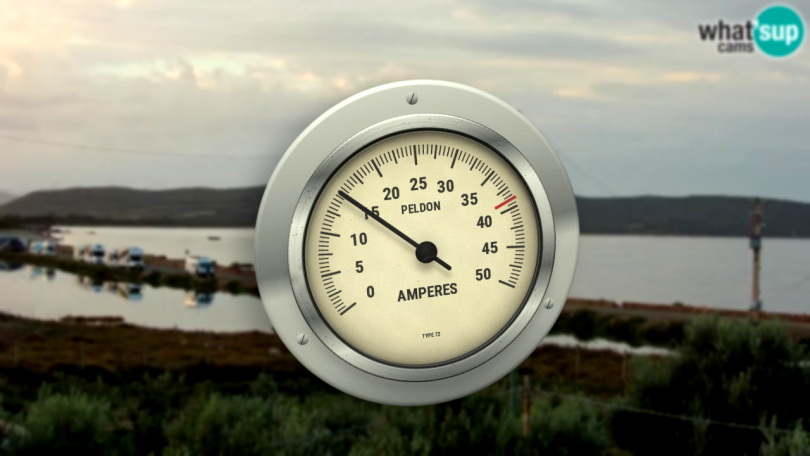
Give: 15
